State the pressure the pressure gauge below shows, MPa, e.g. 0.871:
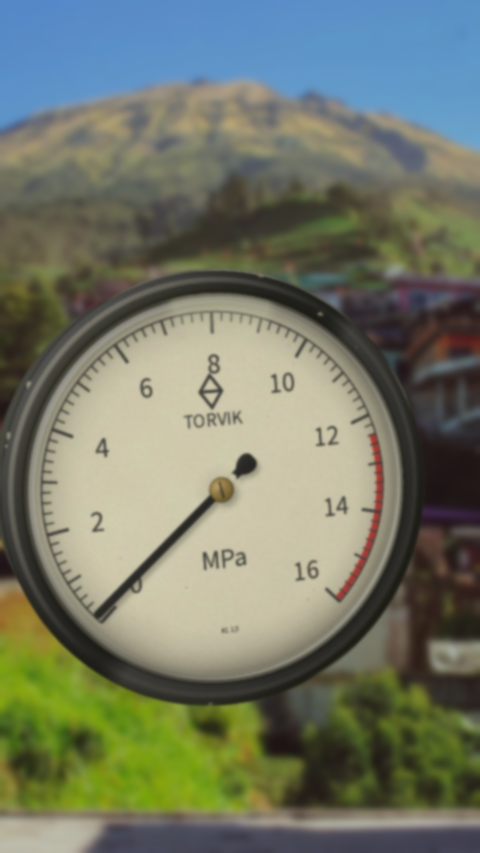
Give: 0.2
